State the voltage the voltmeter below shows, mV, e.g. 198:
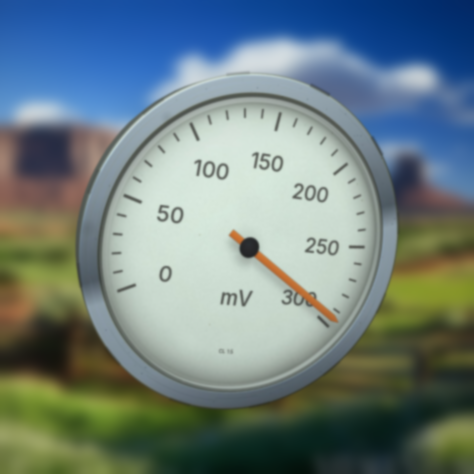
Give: 295
